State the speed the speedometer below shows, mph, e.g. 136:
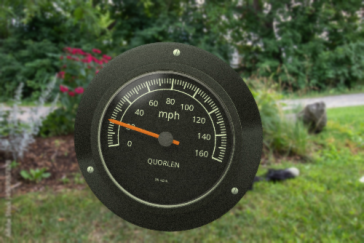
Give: 20
